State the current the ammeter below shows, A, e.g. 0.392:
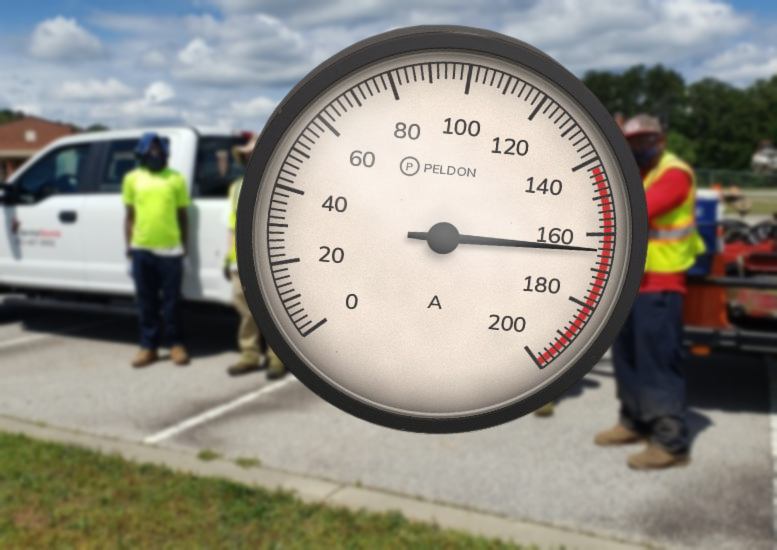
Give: 164
